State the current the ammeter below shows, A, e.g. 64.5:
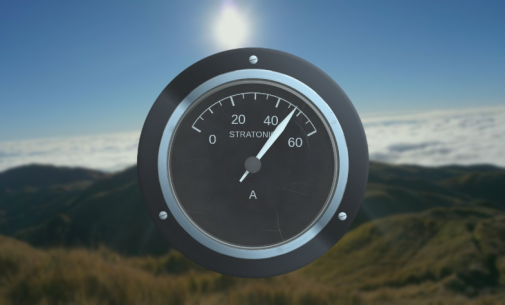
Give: 47.5
